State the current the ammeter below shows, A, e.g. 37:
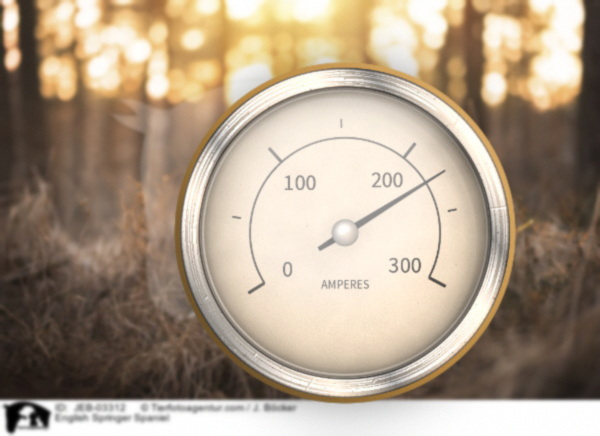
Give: 225
